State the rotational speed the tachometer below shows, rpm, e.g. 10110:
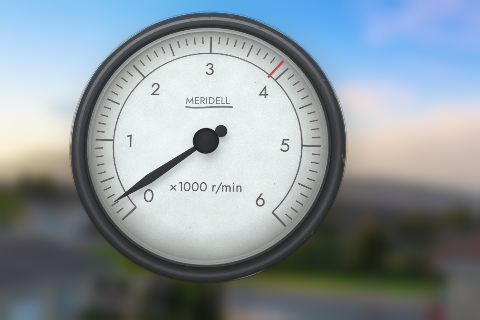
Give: 200
